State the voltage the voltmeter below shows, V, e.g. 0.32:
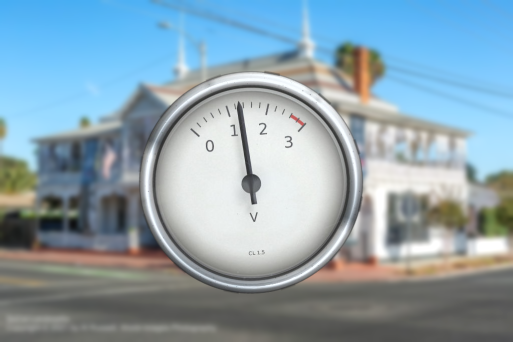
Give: 1.3
